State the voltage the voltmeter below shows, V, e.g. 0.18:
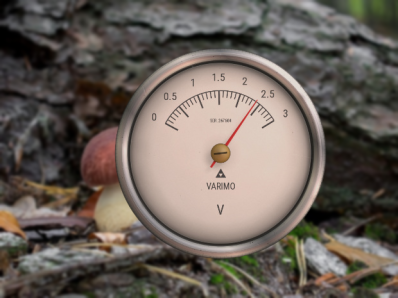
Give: 2.4
